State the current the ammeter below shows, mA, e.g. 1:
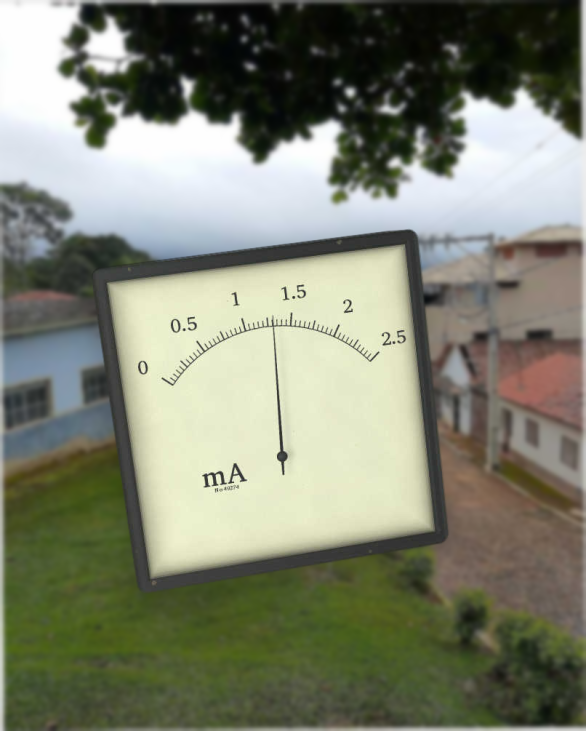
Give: 1.3
